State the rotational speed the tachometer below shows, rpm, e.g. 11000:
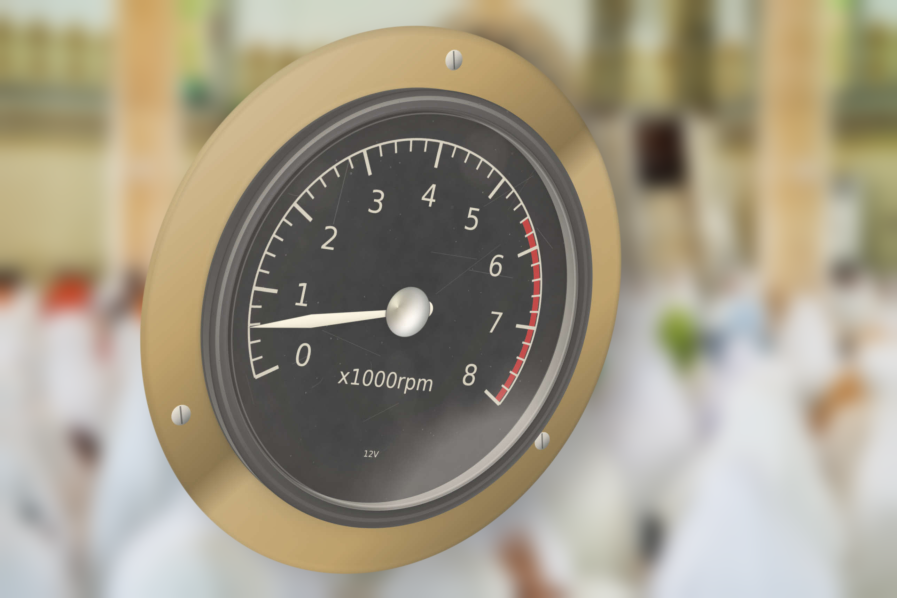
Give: 600
